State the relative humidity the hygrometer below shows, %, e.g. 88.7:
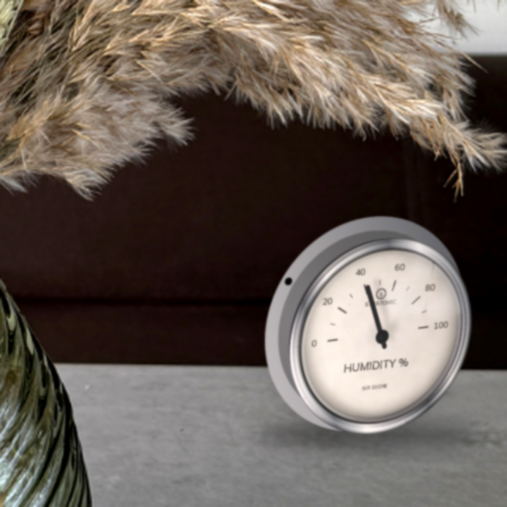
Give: 40
